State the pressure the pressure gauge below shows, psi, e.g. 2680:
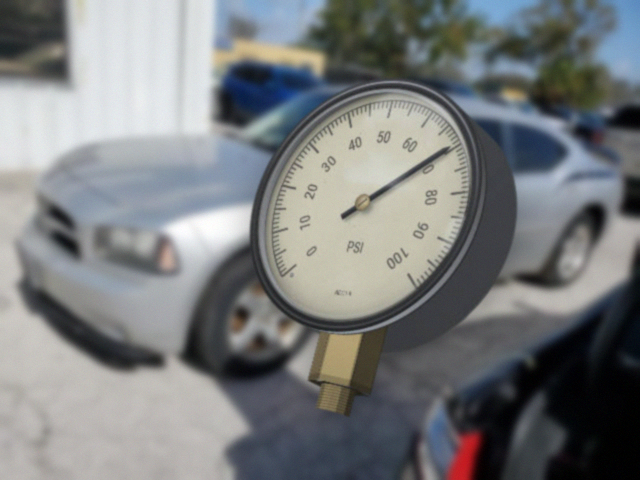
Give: 70
